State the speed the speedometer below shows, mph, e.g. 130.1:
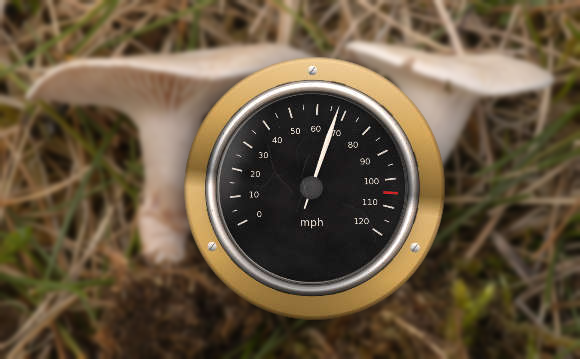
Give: 67.5
